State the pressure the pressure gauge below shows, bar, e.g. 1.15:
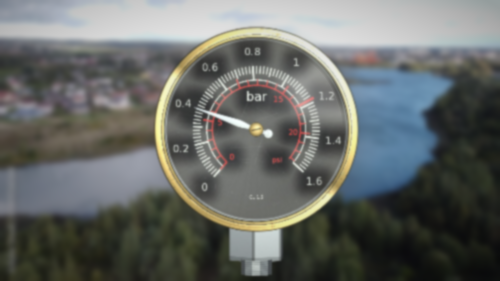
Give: 0.4
